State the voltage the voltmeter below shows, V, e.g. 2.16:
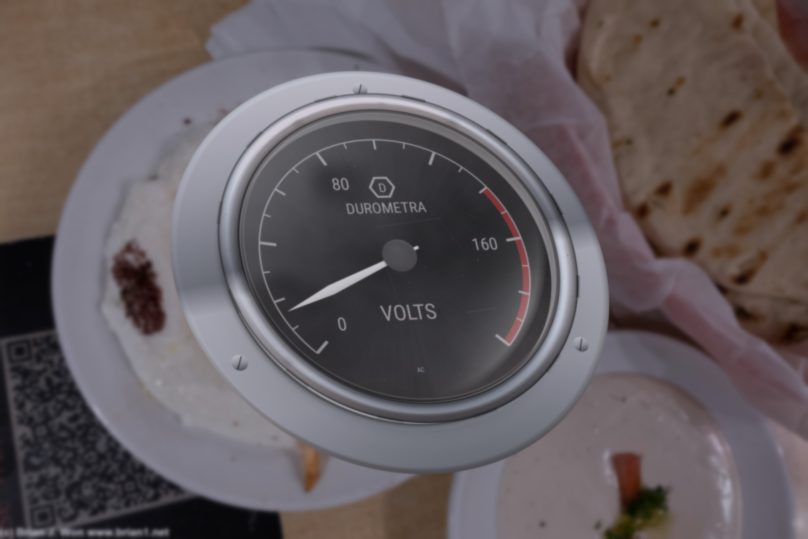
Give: 15
